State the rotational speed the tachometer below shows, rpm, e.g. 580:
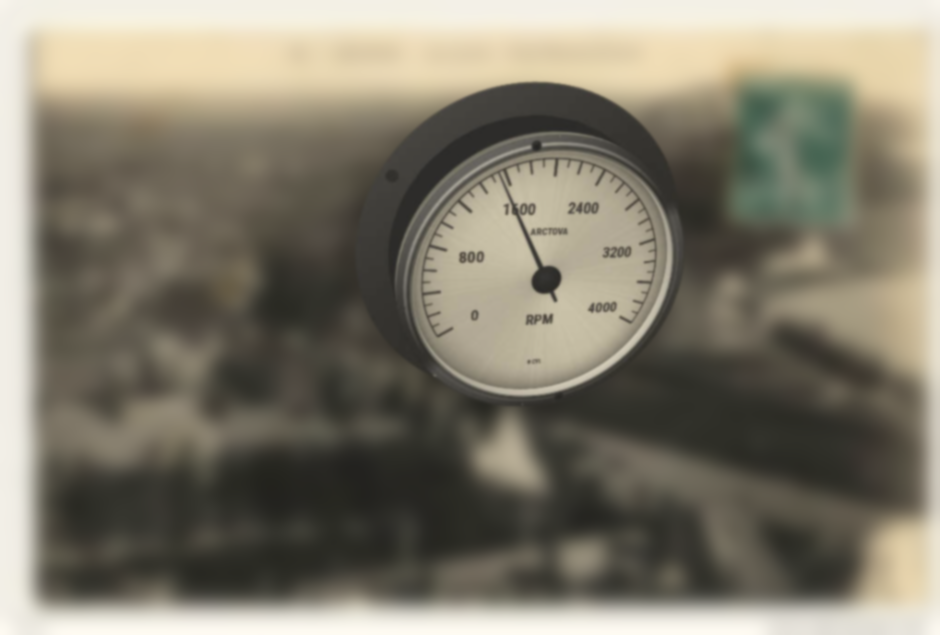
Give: 1550
